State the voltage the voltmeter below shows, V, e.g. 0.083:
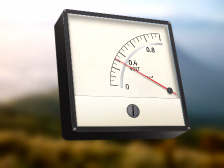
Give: 0.3
